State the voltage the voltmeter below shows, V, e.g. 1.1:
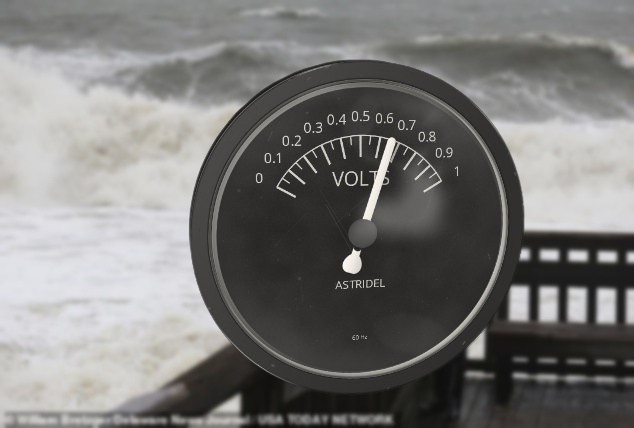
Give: 0.65
